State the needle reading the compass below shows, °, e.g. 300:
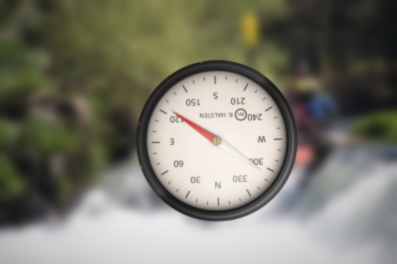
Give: 125
